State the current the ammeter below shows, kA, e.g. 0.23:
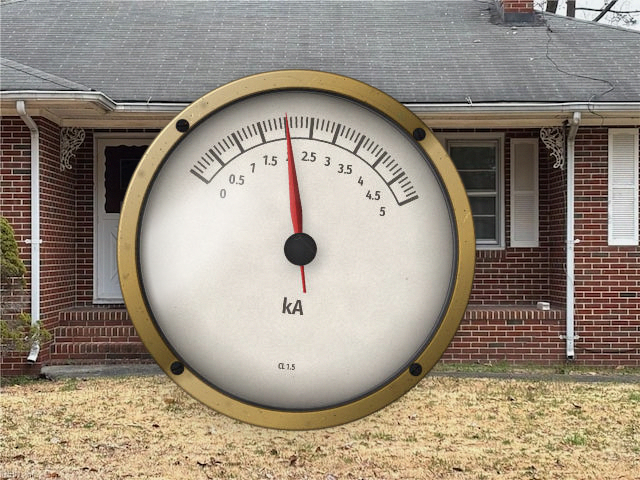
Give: 2
